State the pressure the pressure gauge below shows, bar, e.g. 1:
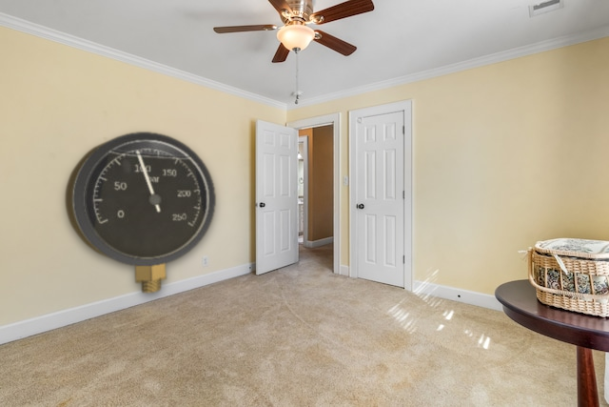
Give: 100
